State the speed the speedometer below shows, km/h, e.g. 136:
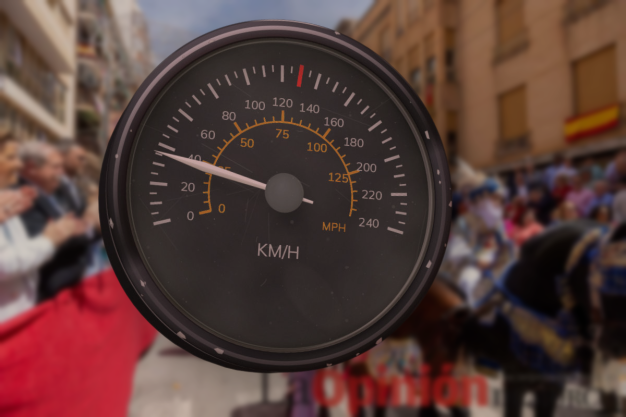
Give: 35
